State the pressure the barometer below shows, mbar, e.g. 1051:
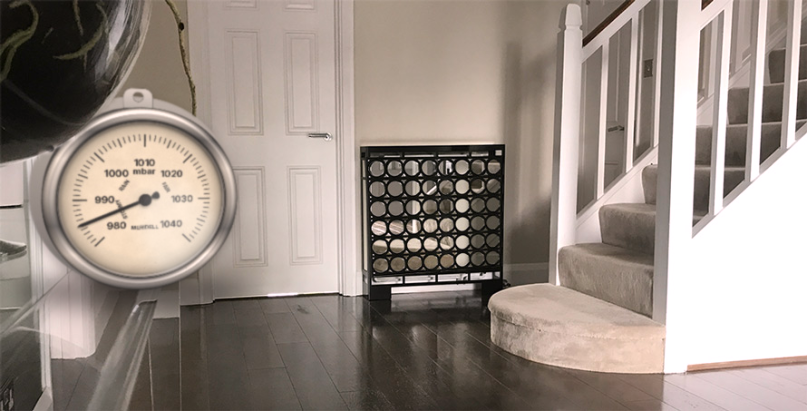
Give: 985
